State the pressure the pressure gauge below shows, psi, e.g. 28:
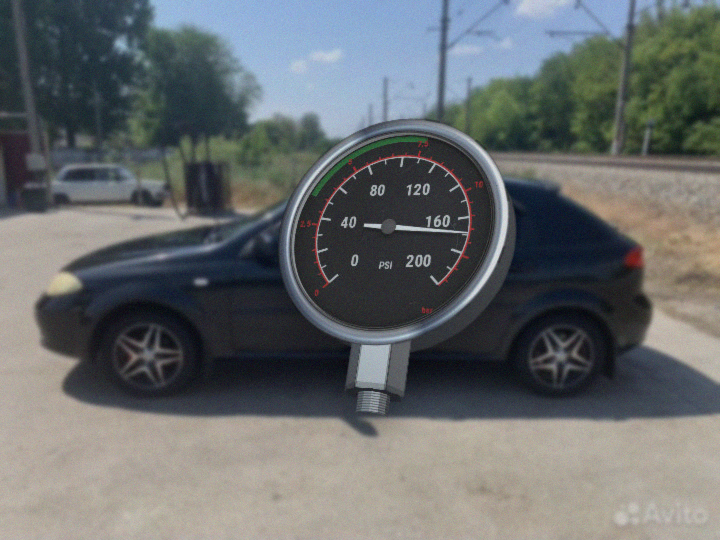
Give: 170
